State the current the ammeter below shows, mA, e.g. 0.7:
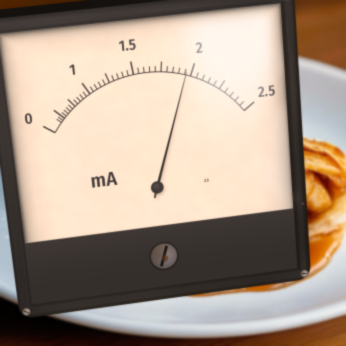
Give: 1.95
